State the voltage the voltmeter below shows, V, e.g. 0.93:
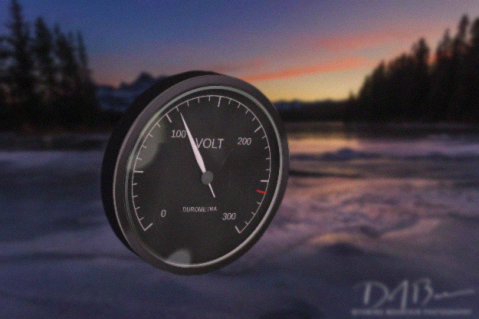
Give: 110
